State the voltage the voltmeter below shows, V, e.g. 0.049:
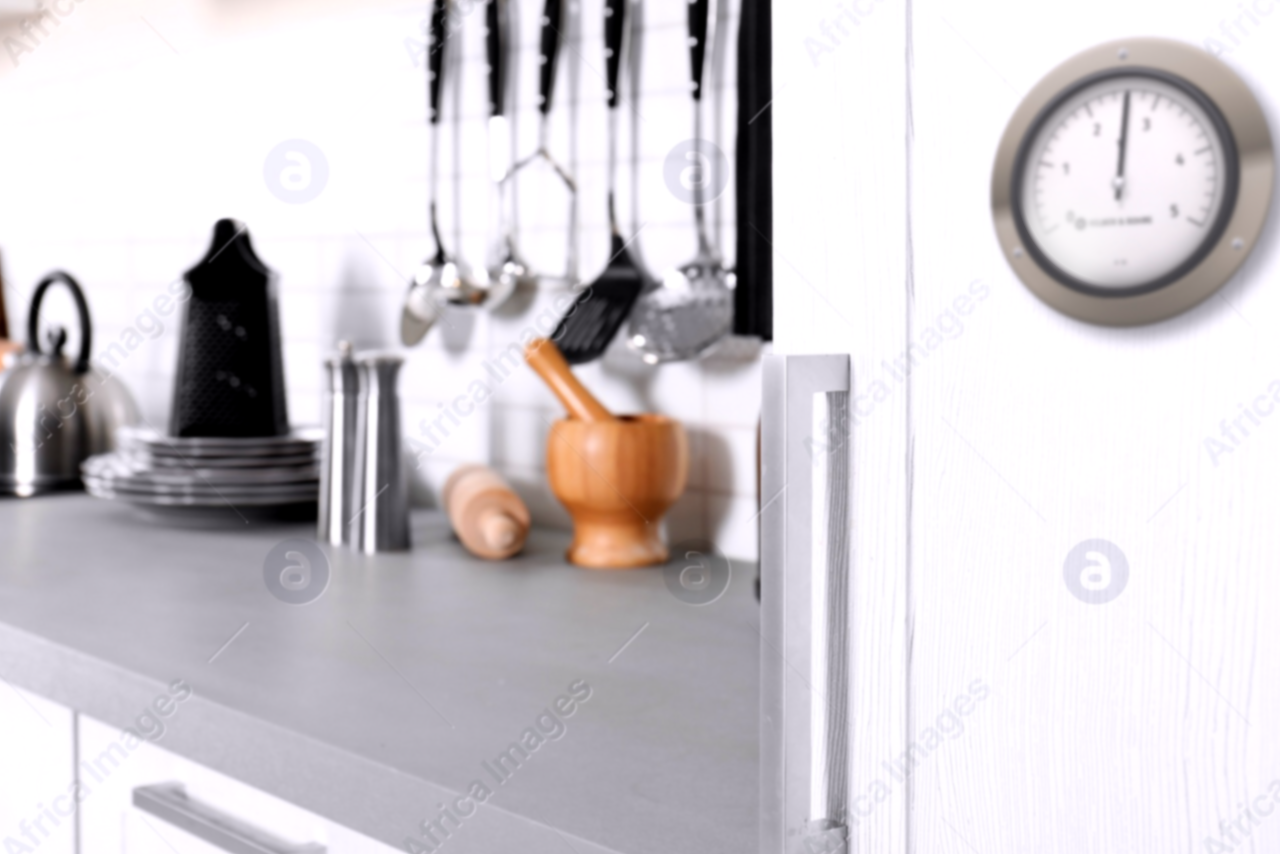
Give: 2.6
